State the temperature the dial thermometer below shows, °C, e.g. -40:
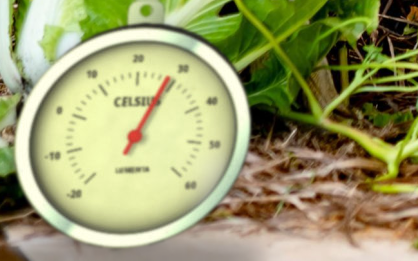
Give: 28
